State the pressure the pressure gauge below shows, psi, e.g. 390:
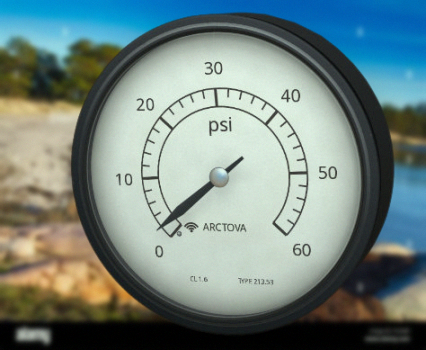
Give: 2
